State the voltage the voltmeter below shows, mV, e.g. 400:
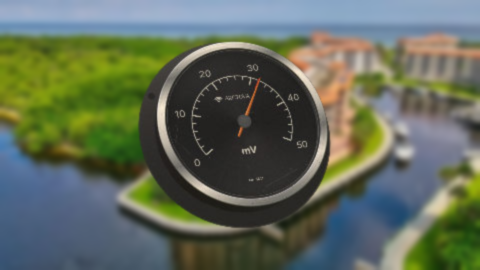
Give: 32
